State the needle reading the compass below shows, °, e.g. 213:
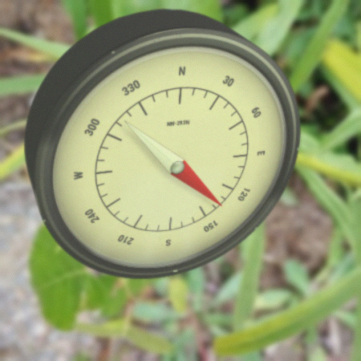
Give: 135
